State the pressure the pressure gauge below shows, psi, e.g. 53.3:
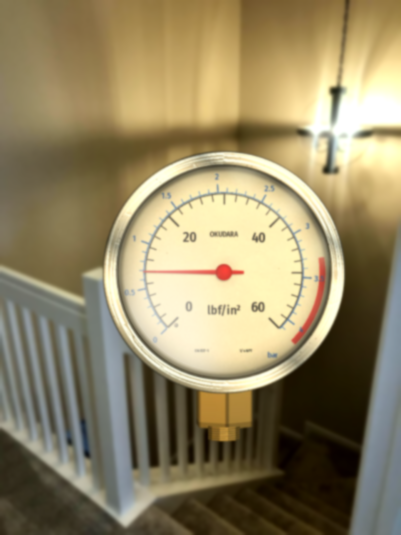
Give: 10
